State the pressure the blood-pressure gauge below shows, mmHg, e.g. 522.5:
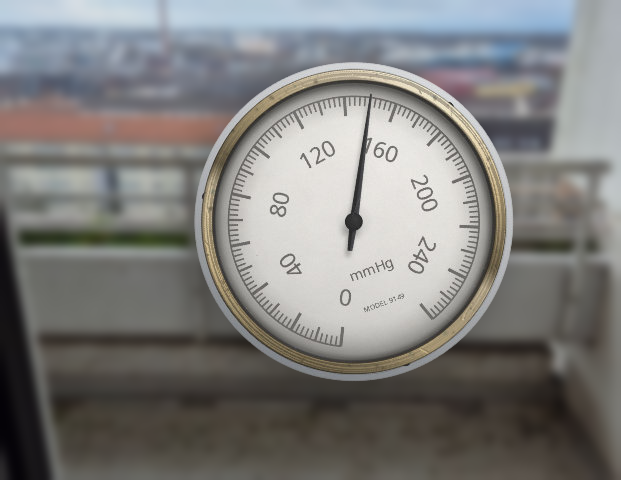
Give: 150
